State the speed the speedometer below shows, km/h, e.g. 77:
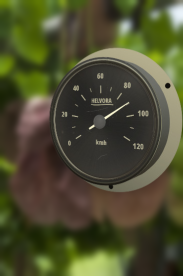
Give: 90
